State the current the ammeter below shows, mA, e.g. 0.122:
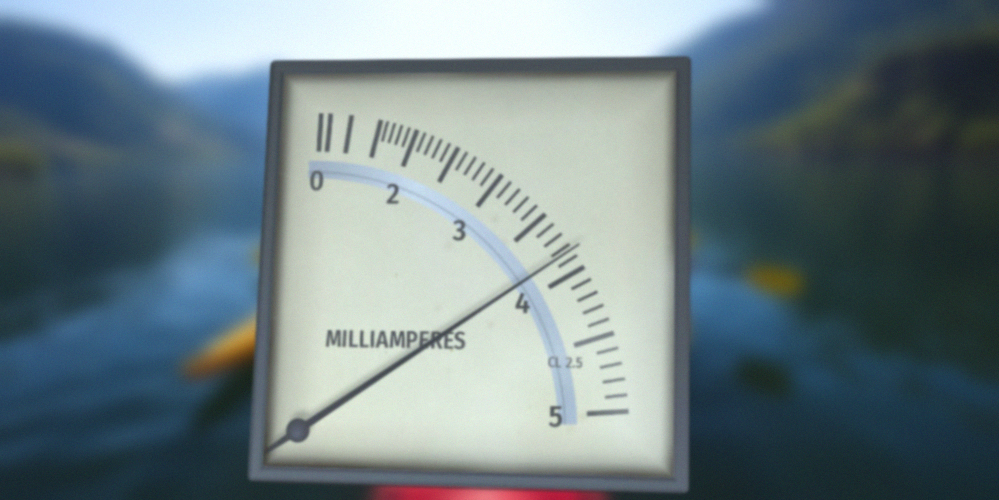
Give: 3.85
